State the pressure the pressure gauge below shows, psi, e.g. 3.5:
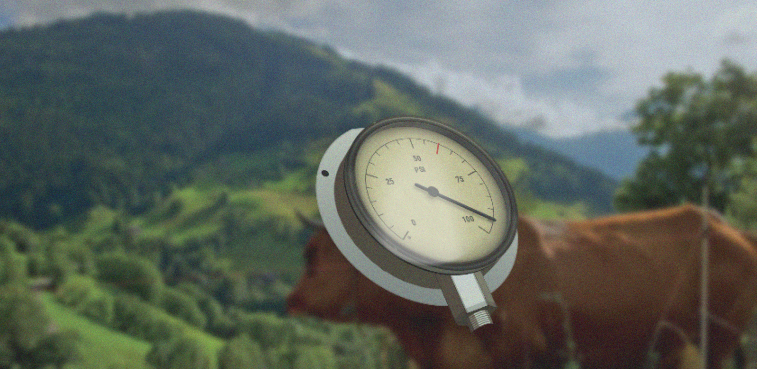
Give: 95
